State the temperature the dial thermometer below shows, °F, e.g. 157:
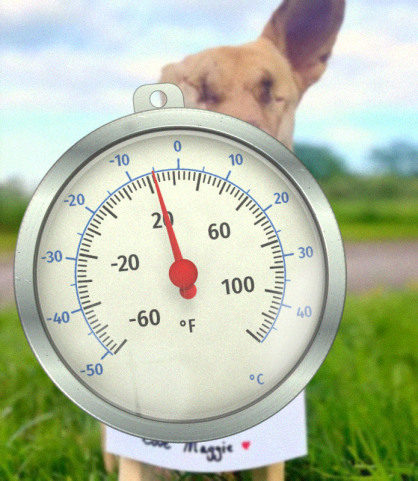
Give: 22
